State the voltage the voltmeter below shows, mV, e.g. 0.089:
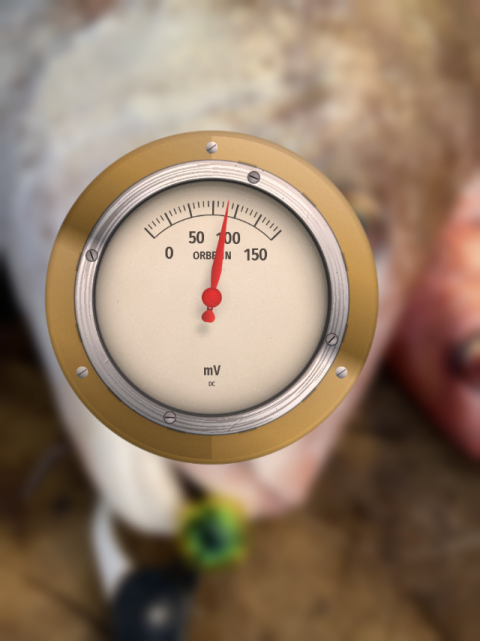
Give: 90
